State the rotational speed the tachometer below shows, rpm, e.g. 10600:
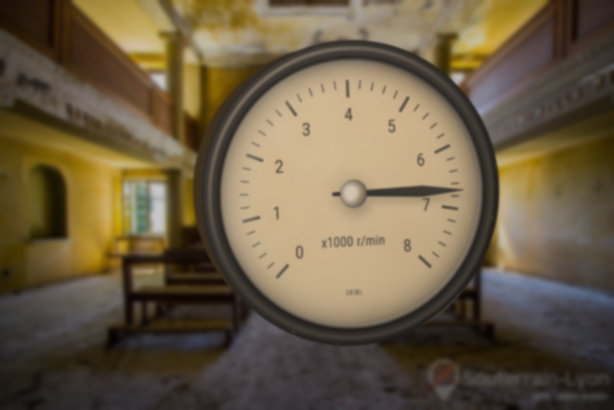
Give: 6700
